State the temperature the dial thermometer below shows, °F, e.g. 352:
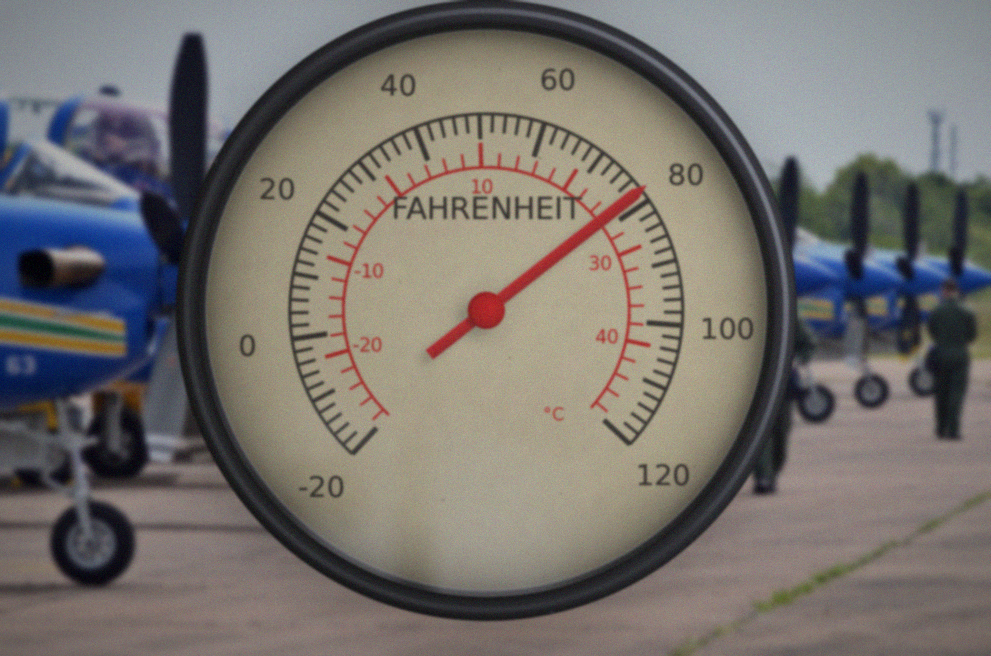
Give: 78
